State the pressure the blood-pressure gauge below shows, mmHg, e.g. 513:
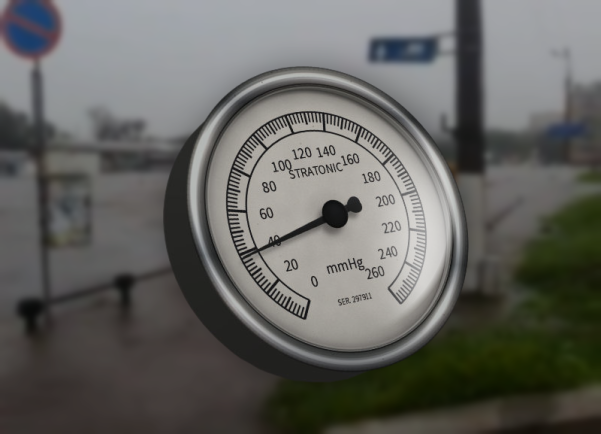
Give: 38
